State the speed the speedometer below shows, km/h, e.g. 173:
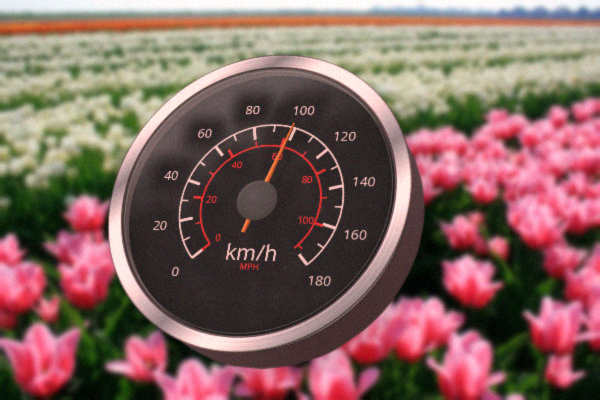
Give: 100
